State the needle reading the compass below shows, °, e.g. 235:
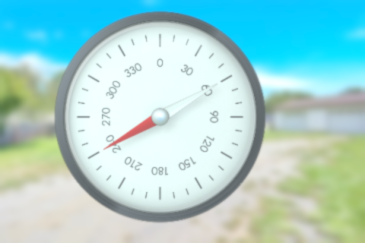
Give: 240
